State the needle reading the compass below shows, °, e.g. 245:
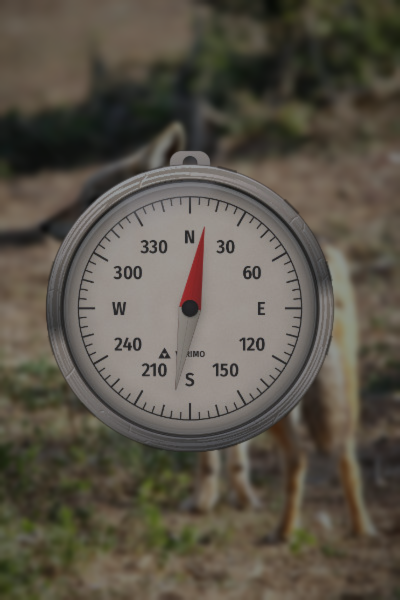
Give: 10
